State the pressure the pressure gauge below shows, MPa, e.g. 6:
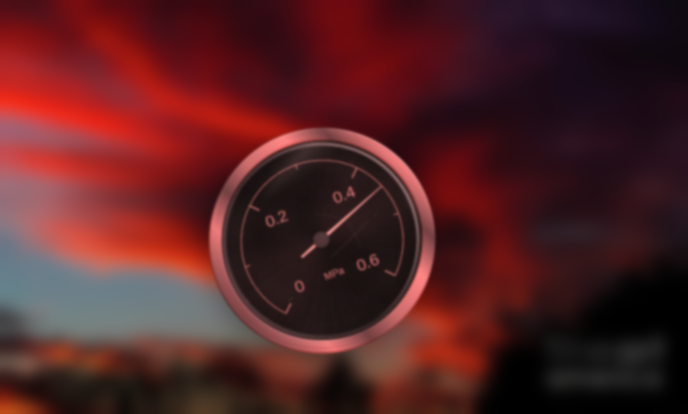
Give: 0.45
